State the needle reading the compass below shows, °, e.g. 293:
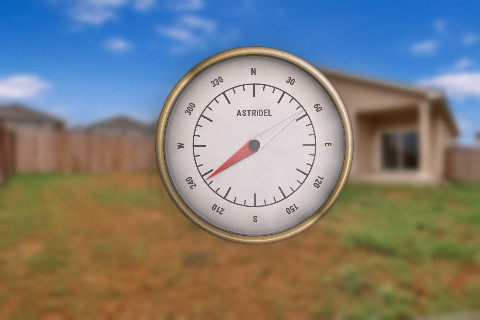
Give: 235
